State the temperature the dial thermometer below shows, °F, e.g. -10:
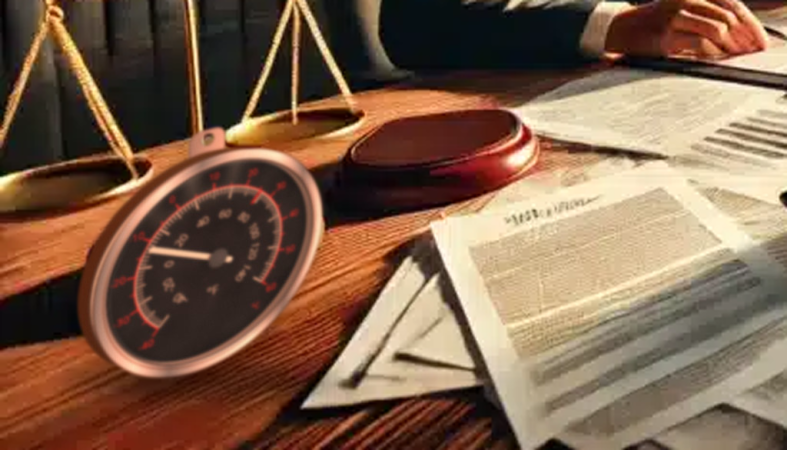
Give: 10
